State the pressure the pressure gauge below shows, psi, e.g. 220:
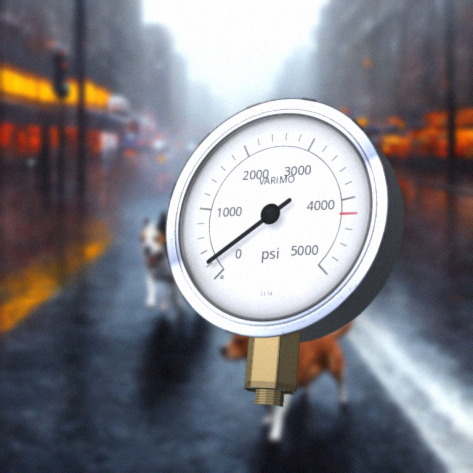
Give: 200
